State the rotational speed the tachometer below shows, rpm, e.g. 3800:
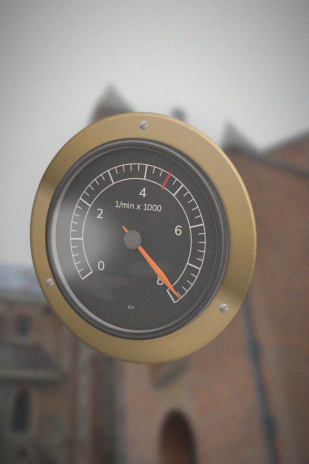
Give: 7800
